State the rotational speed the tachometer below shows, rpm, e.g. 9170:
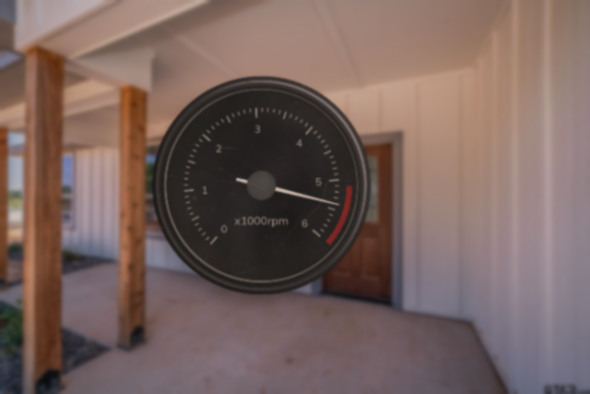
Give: 5400
